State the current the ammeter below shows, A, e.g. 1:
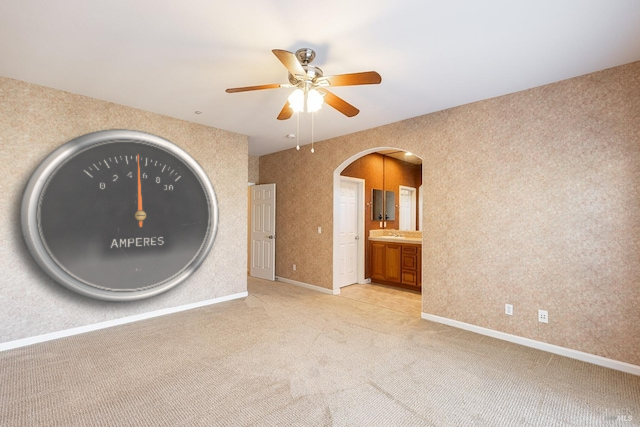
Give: 5
